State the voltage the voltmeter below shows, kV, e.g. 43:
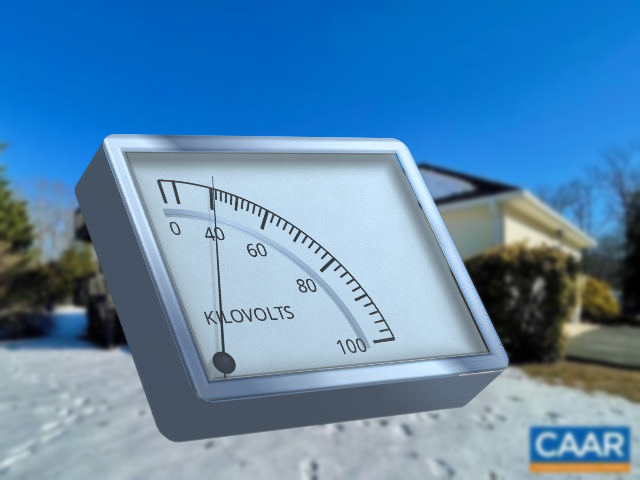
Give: 40
